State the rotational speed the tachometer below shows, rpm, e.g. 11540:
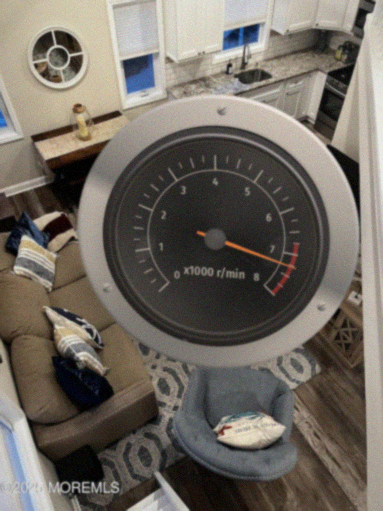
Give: 7250
